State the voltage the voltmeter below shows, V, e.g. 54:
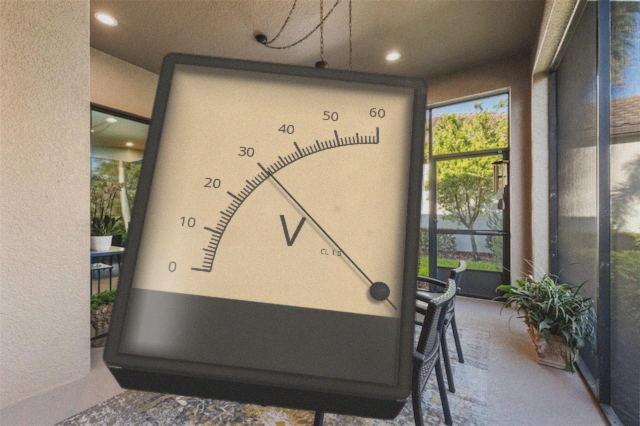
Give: 30
